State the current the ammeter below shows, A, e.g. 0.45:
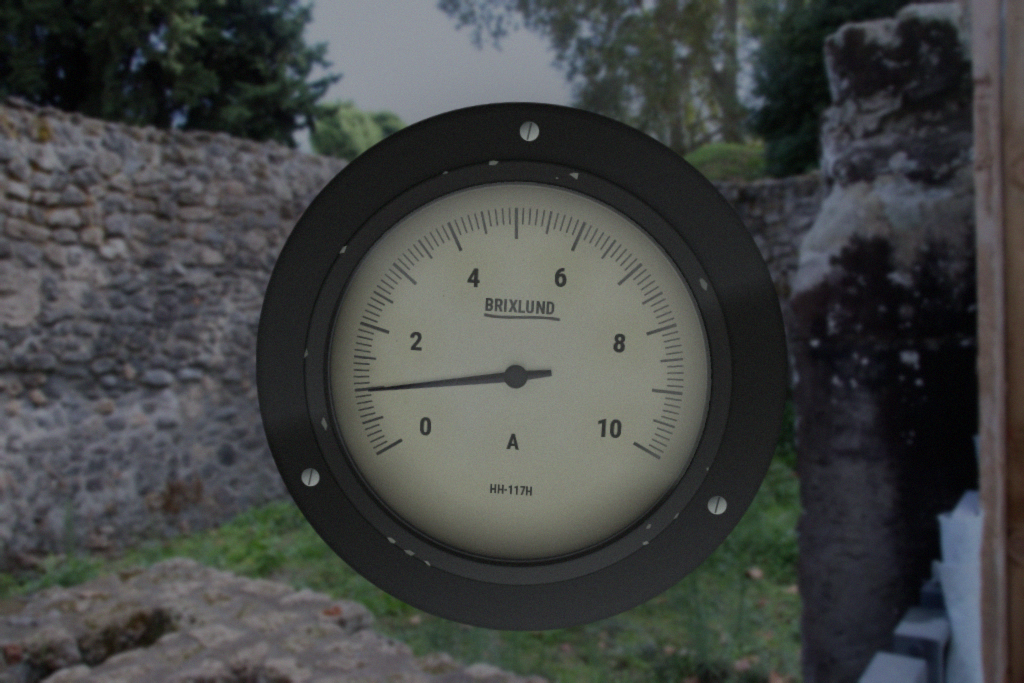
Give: 1
